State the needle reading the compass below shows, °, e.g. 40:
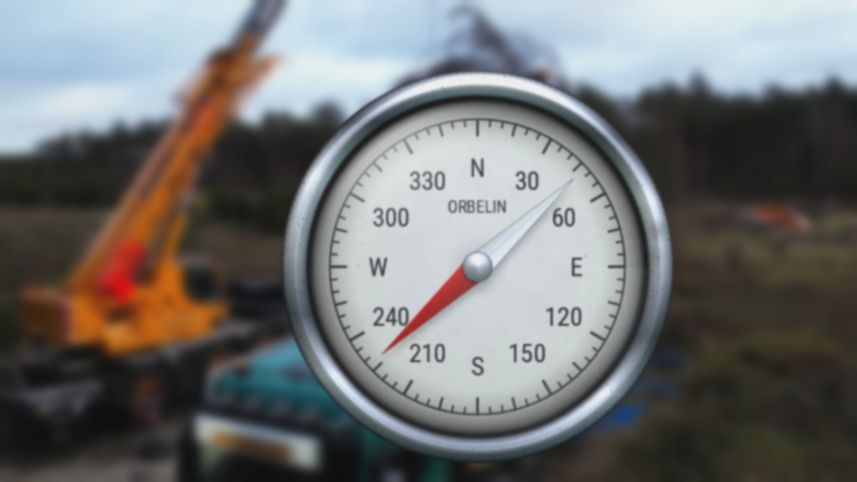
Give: 227.5
